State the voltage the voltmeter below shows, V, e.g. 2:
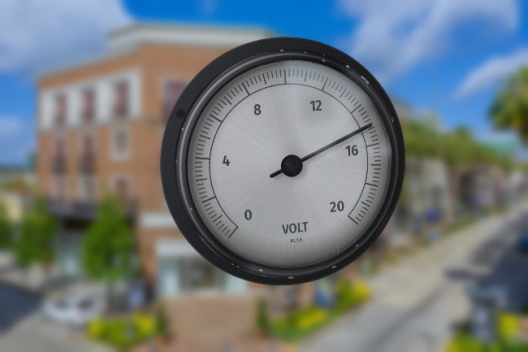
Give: 15
